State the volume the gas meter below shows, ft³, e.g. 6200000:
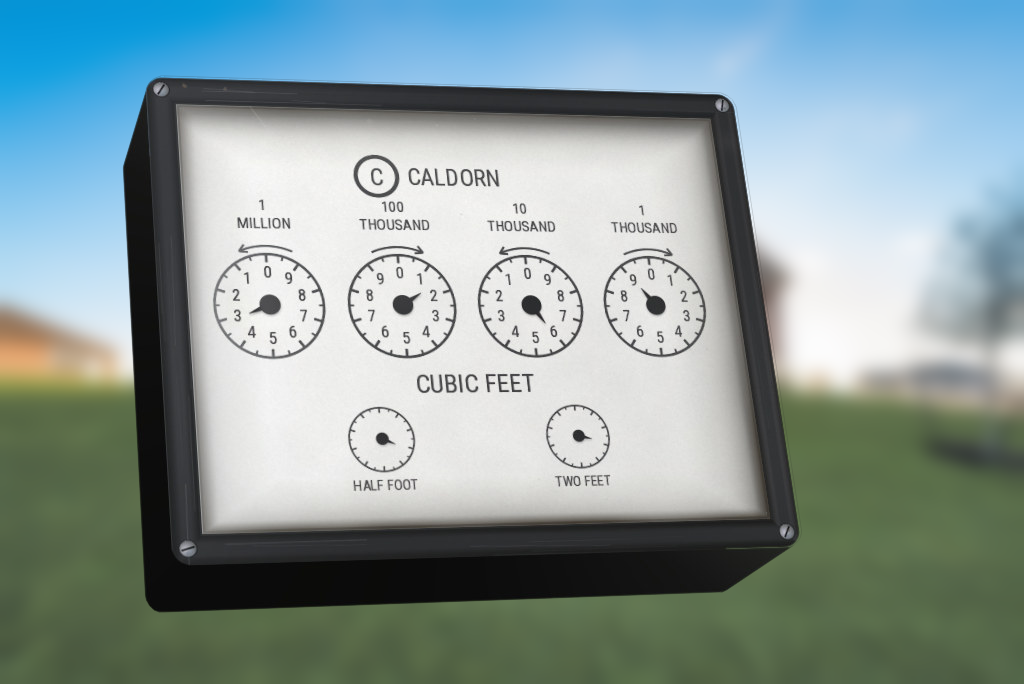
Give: 315900
